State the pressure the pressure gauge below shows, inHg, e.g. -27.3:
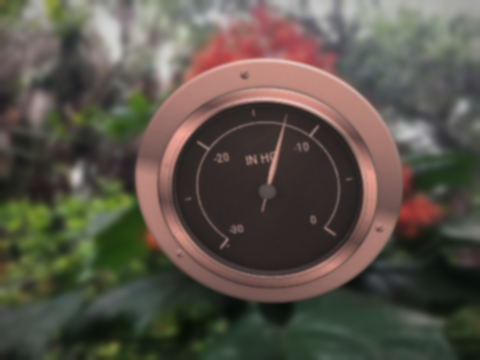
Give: -12.5
